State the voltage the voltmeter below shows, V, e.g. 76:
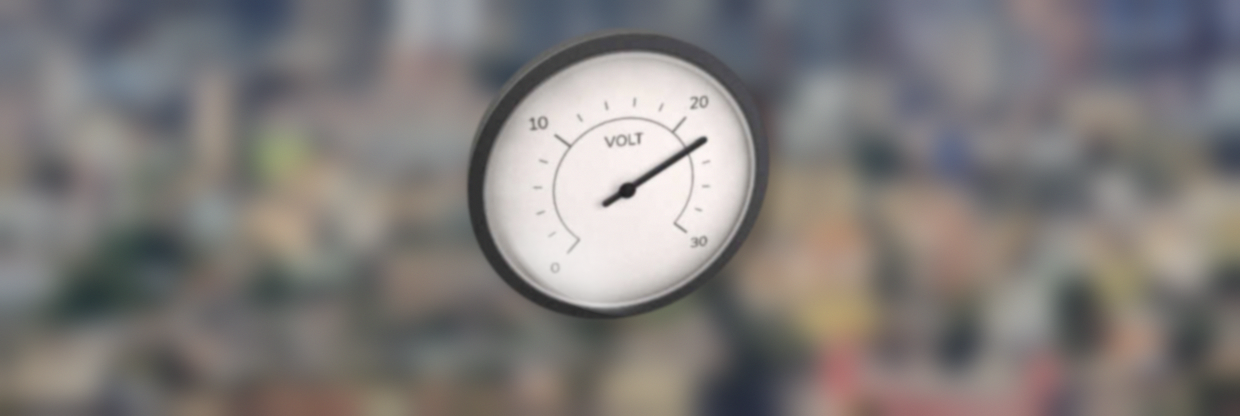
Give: 22
